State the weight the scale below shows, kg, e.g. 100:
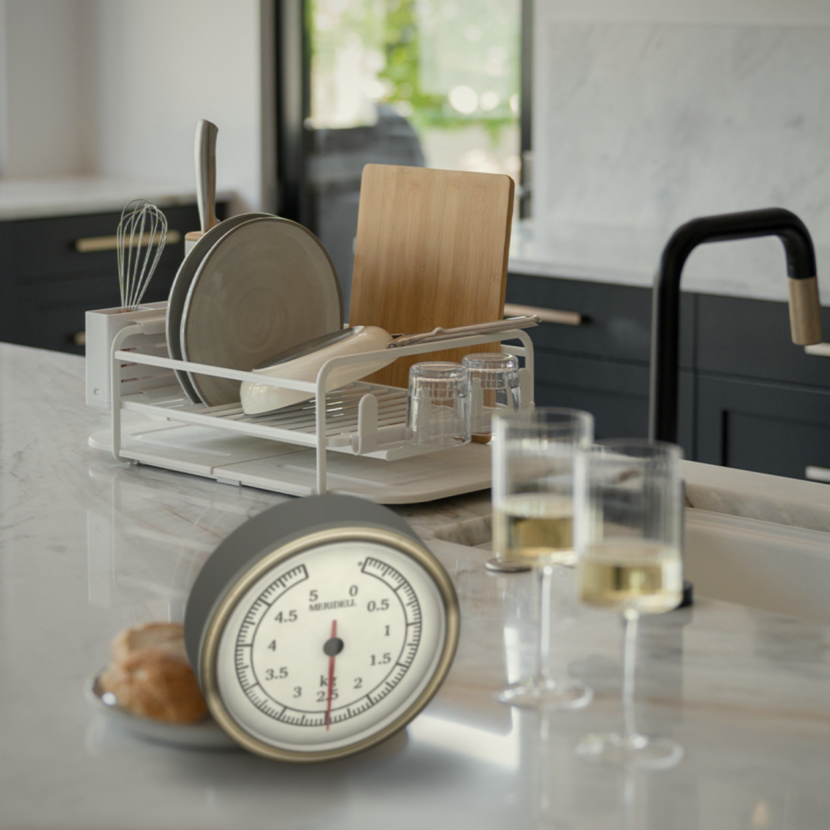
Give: 2.5
